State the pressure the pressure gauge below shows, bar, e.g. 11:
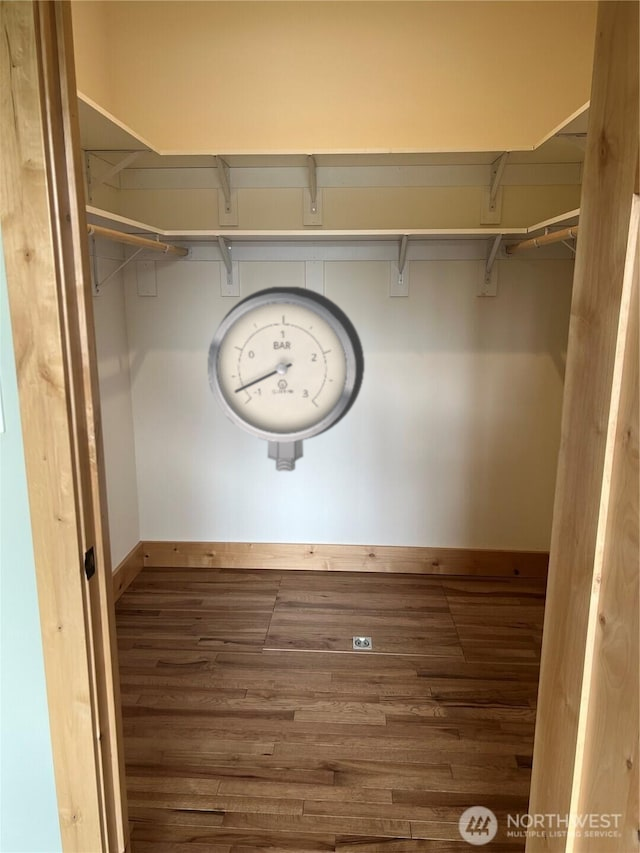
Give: -0.75
